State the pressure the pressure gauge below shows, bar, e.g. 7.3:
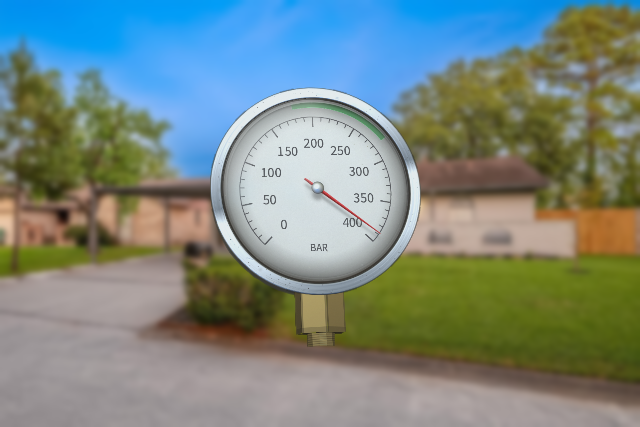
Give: 390
